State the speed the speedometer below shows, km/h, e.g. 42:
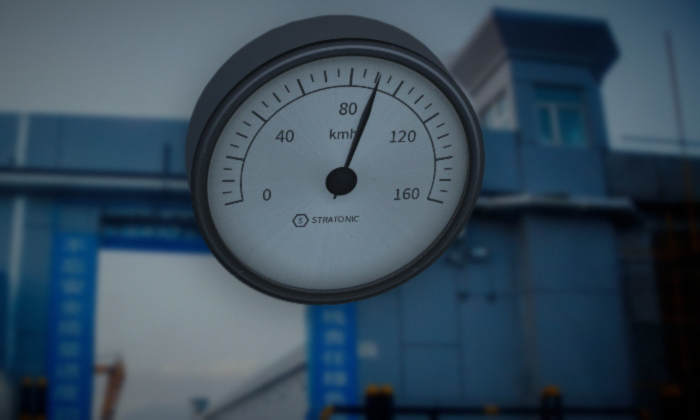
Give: 90
